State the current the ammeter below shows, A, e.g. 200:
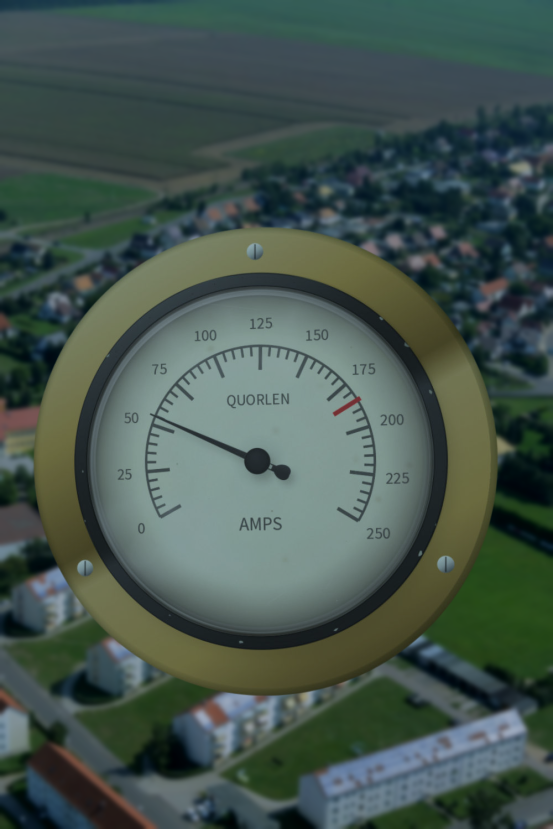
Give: 55
